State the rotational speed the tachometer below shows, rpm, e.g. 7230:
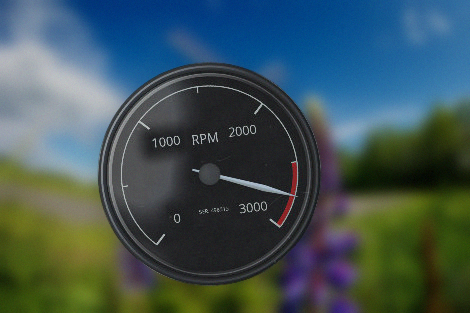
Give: 2750
